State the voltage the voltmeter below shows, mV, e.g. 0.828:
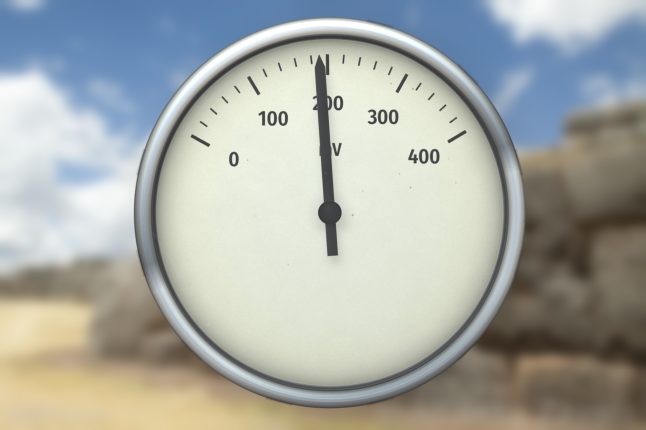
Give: 190
